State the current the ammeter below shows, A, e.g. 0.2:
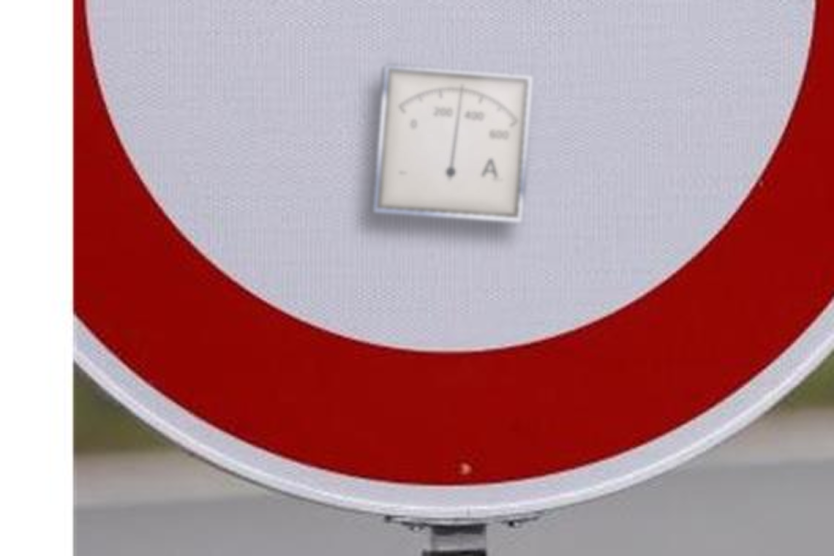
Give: 300
